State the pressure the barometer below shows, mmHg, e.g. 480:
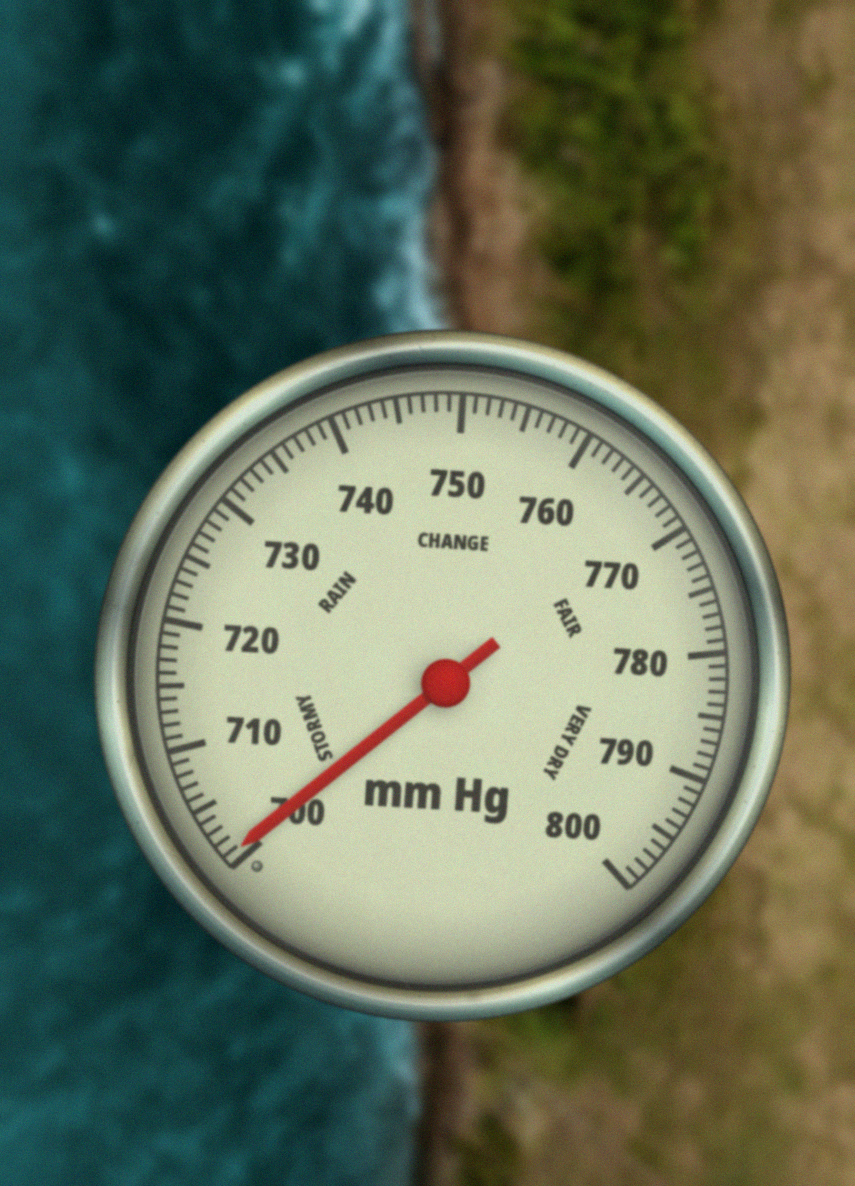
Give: 701
